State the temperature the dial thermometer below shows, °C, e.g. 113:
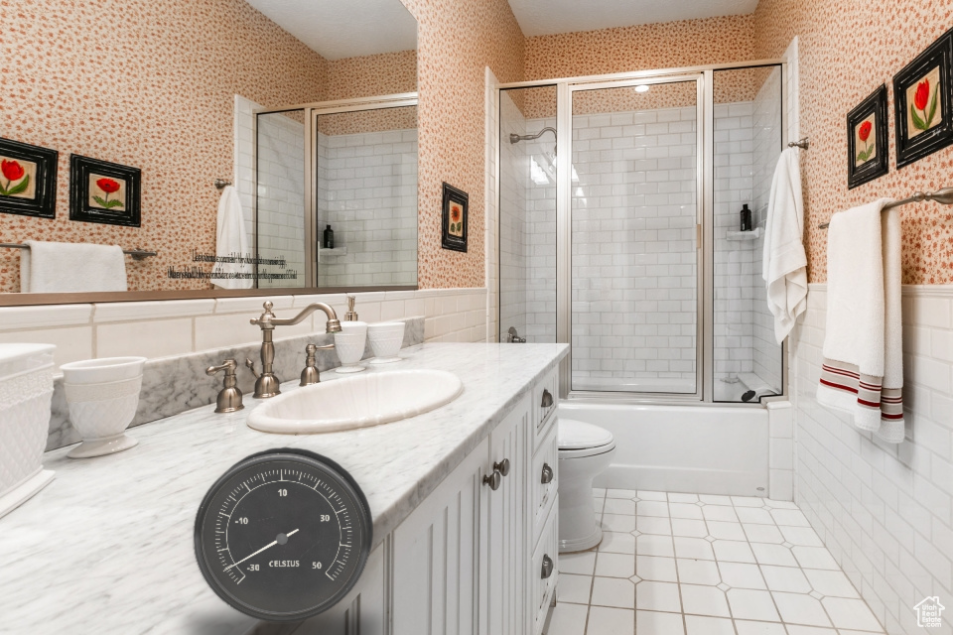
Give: -25
